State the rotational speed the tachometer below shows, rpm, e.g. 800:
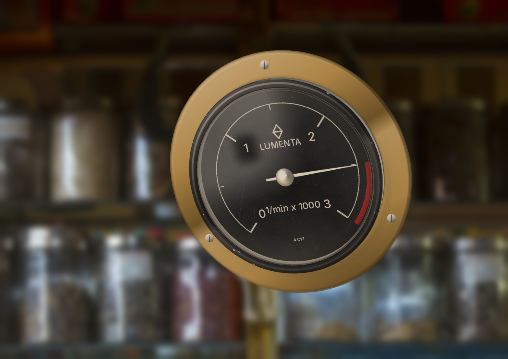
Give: 2500
